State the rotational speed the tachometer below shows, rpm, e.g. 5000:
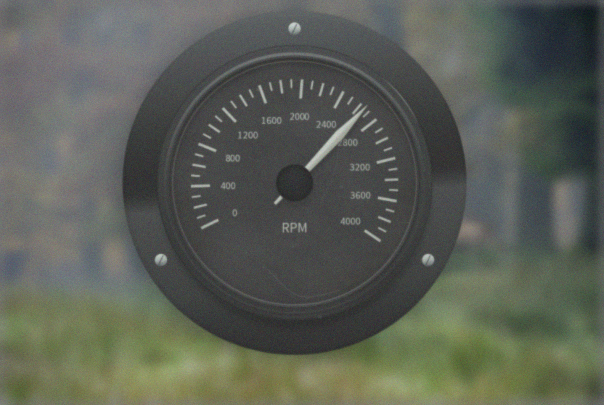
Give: 2650
